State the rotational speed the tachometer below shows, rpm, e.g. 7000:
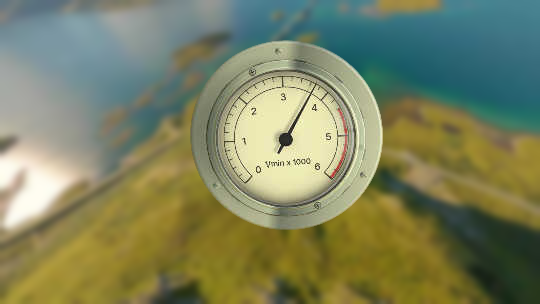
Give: 3700
